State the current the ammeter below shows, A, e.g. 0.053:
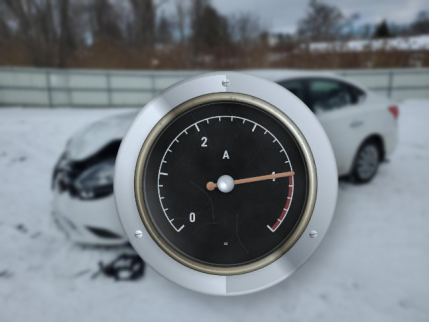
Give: 4
